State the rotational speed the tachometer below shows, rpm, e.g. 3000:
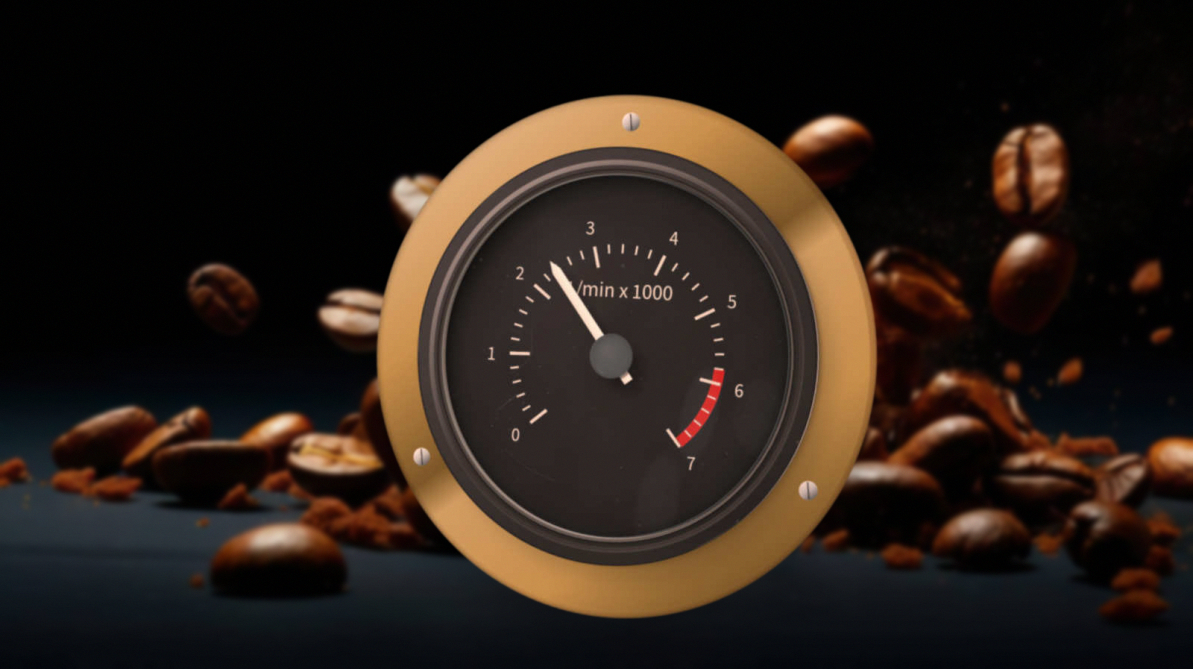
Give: 2400
